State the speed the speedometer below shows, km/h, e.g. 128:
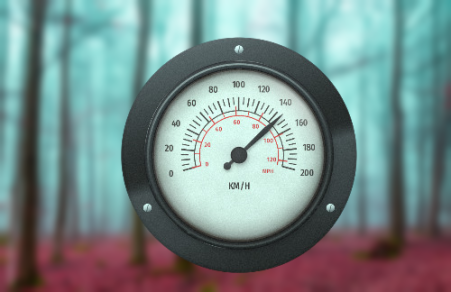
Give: 145
